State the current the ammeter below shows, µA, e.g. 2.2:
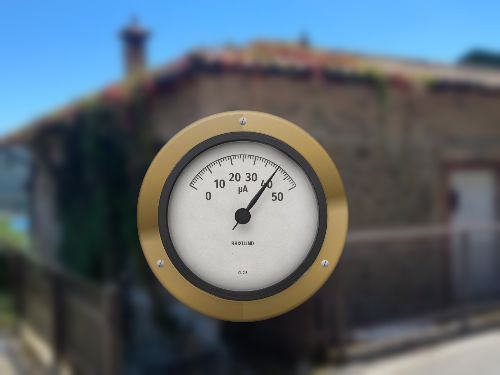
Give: 40
